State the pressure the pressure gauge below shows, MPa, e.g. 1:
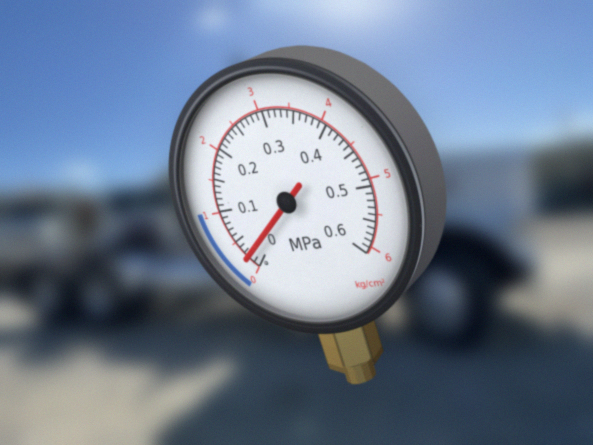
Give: 0.02
